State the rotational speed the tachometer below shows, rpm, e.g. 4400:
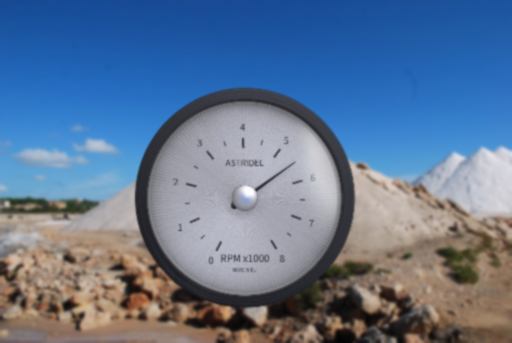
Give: 5500
